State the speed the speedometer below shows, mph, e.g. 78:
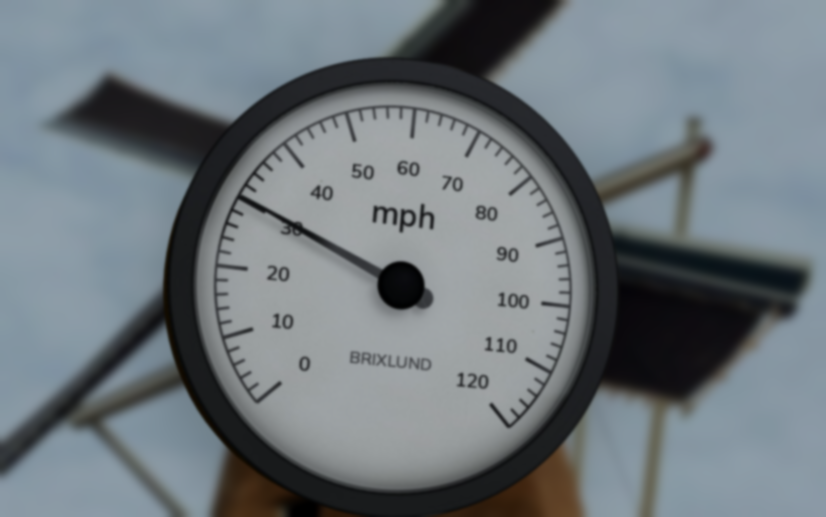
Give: 30
